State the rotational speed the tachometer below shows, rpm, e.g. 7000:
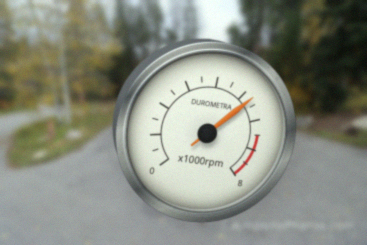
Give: 5250
